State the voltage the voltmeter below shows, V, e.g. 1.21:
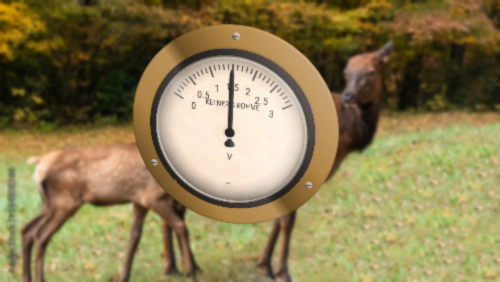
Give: 1.5
